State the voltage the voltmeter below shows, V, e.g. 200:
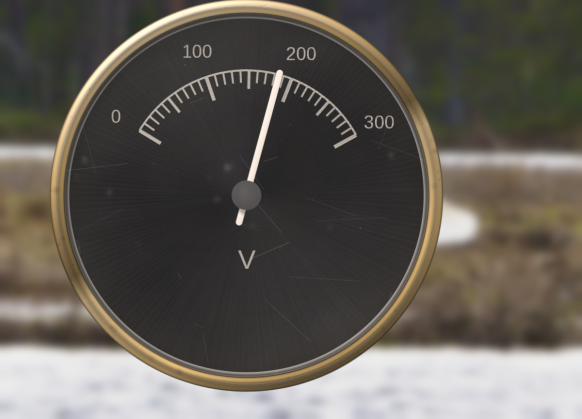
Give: 185
